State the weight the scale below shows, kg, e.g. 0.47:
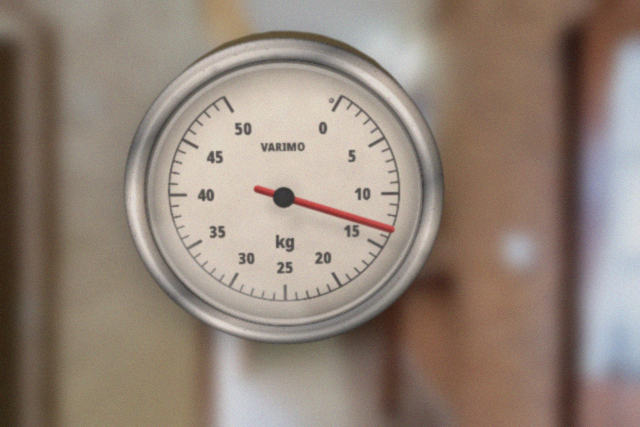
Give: 13
